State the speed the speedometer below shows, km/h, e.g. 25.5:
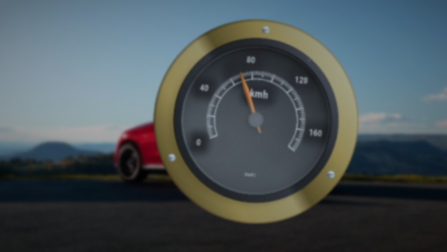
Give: 70
